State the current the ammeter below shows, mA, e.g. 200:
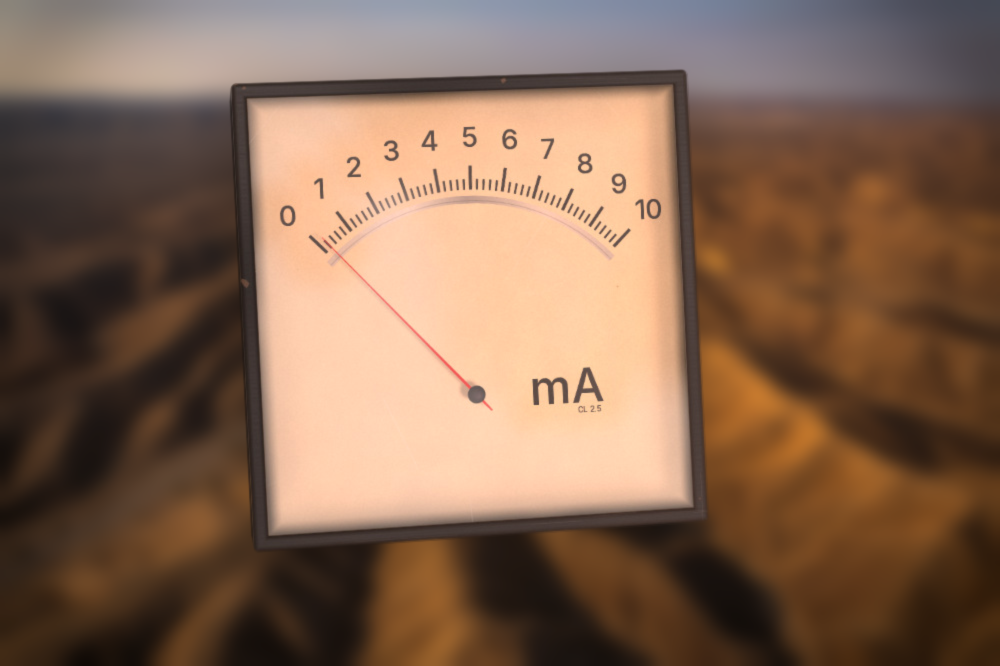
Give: 0.2
